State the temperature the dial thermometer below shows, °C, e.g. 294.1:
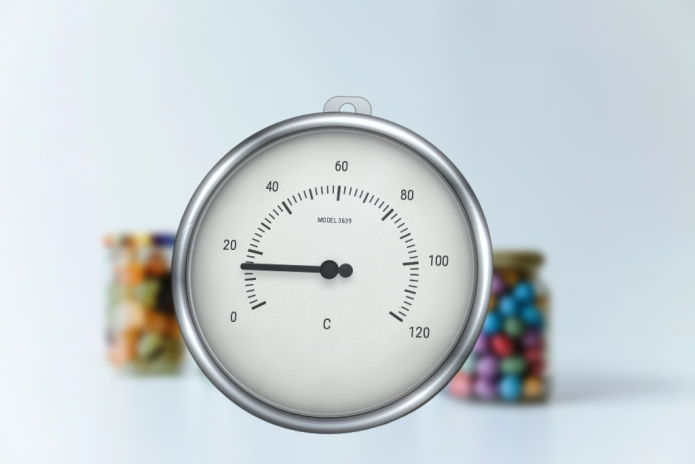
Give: 14
